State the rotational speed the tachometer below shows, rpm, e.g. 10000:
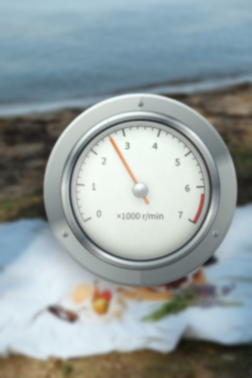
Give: 2600
